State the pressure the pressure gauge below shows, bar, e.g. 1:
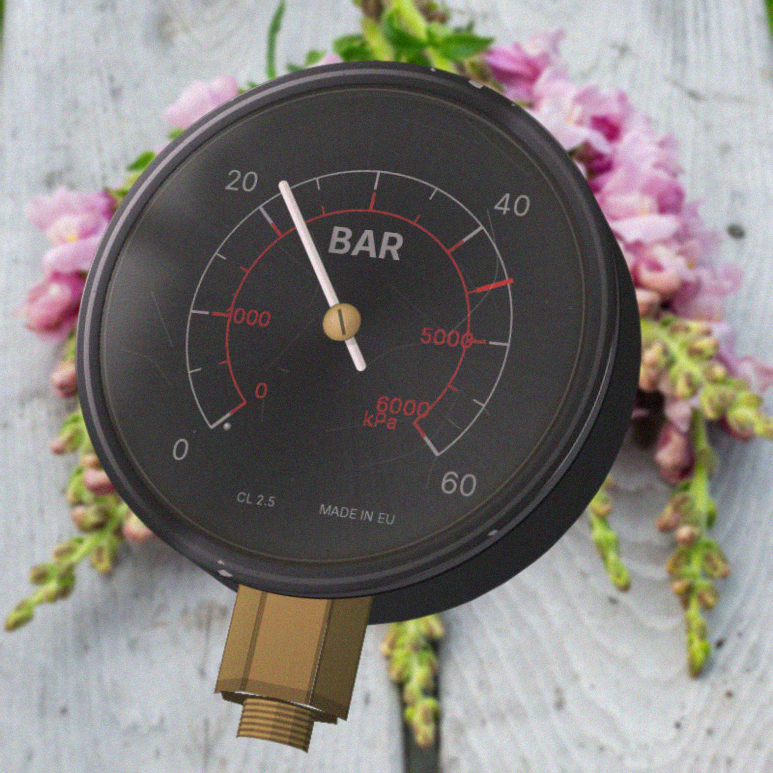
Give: 22.5
